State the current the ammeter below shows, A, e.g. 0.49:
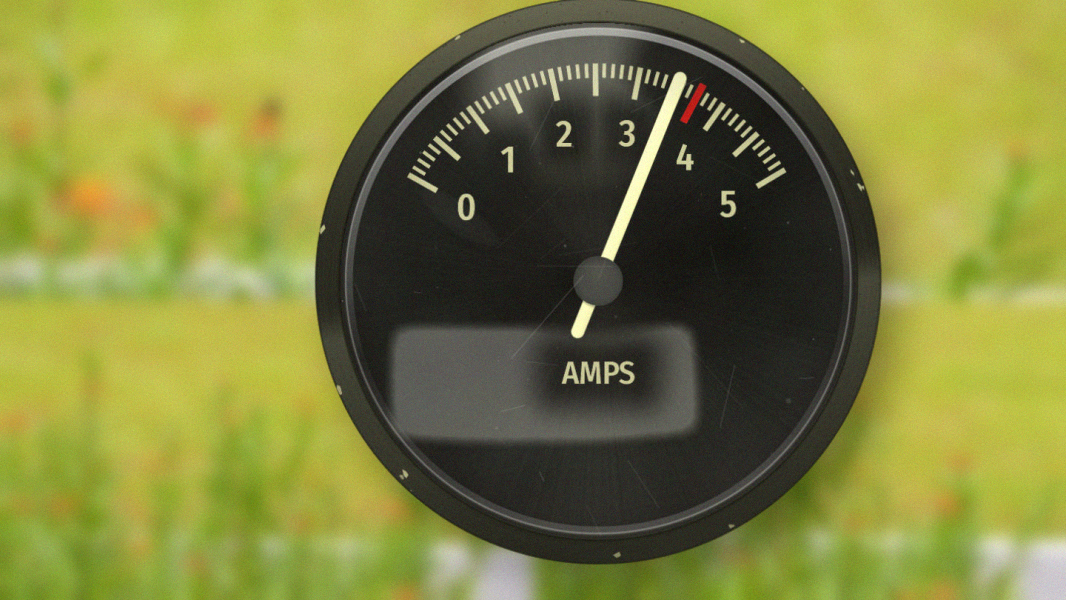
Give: 3.45
